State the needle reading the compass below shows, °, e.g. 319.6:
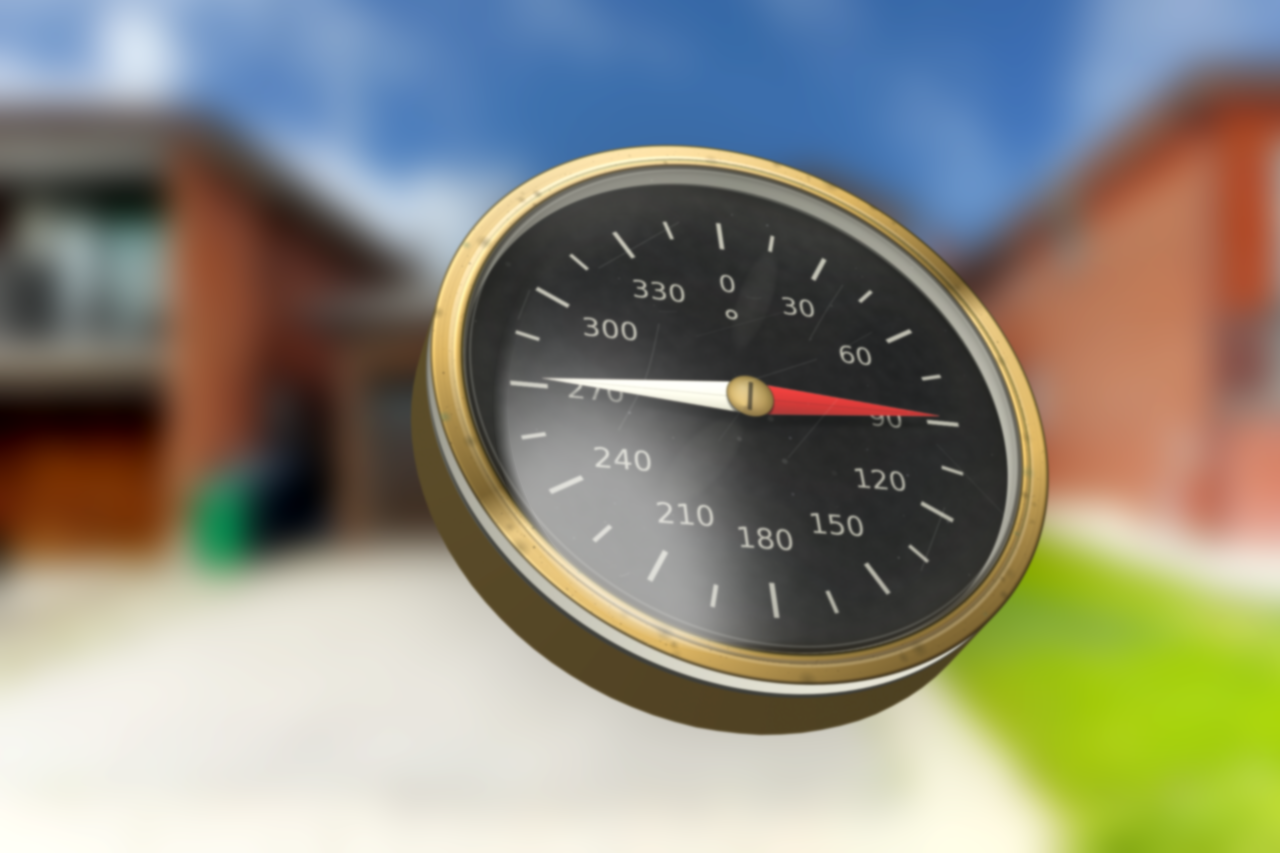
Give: 90
